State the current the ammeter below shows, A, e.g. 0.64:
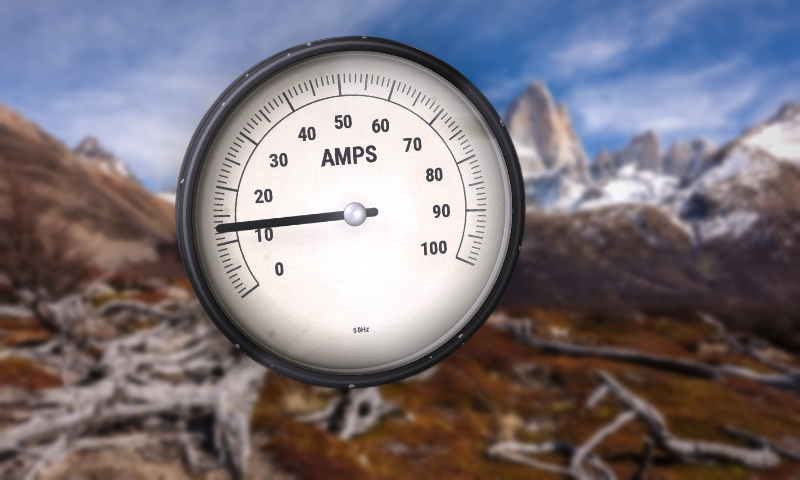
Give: 13
